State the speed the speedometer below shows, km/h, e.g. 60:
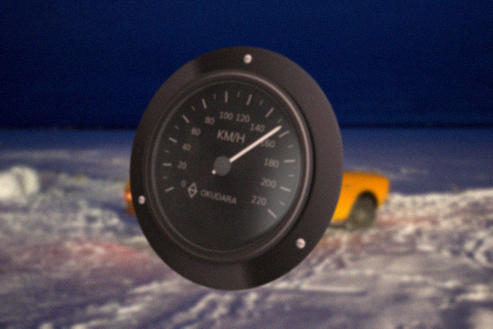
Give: 155
